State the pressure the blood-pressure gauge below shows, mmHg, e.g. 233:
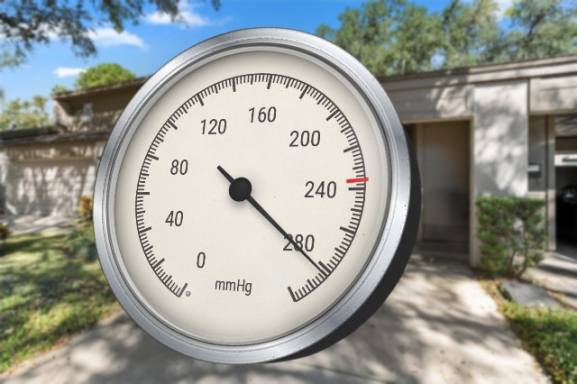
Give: 282
